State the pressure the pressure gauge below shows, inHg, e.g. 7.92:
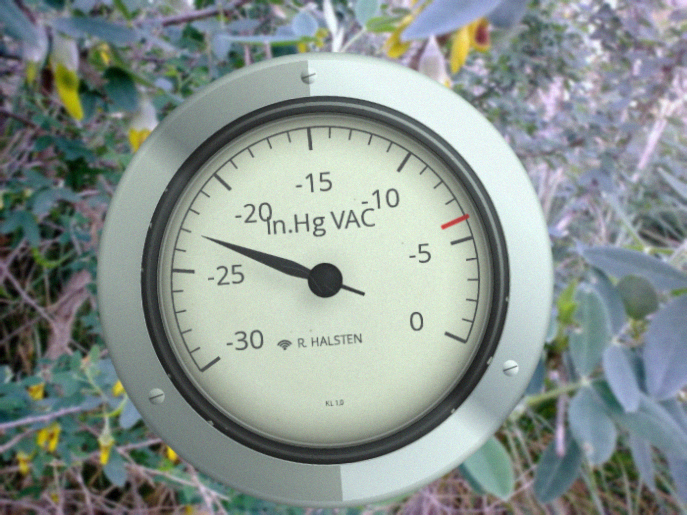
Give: -23
